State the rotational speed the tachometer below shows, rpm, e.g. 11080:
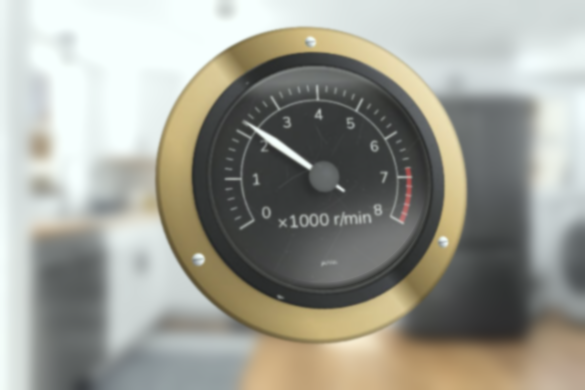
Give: 2200
